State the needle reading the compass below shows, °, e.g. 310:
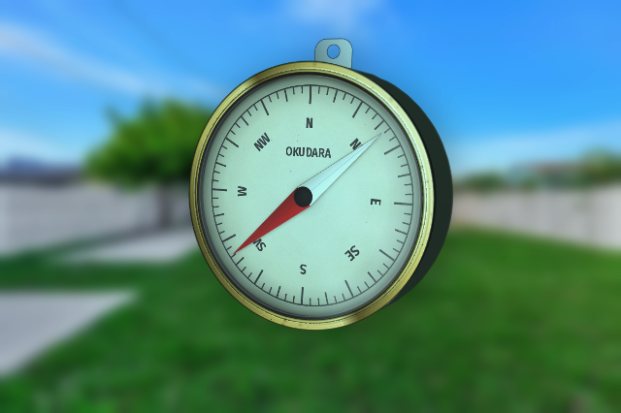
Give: 230
